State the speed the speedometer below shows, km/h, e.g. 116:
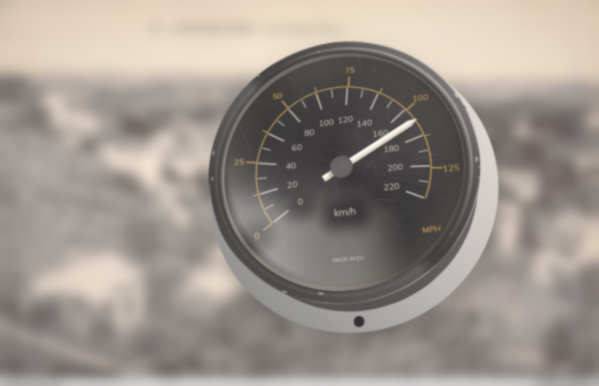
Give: 170
